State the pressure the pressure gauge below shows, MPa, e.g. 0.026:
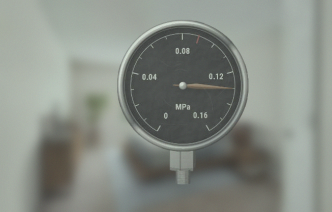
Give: 0.13
